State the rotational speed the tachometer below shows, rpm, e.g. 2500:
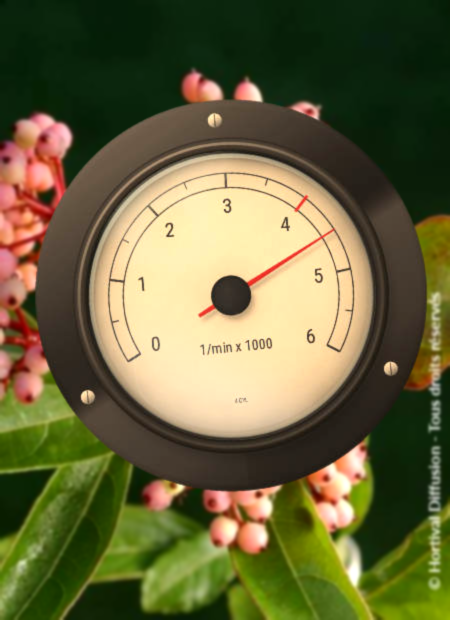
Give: 4500
